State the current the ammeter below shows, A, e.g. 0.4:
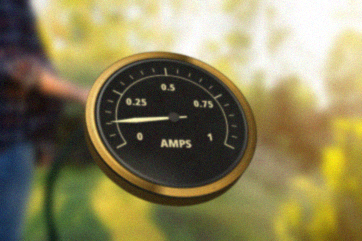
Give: 0.1
